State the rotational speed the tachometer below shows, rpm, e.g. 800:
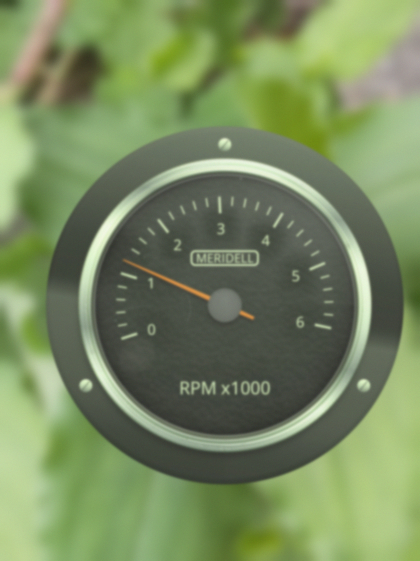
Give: 1200
